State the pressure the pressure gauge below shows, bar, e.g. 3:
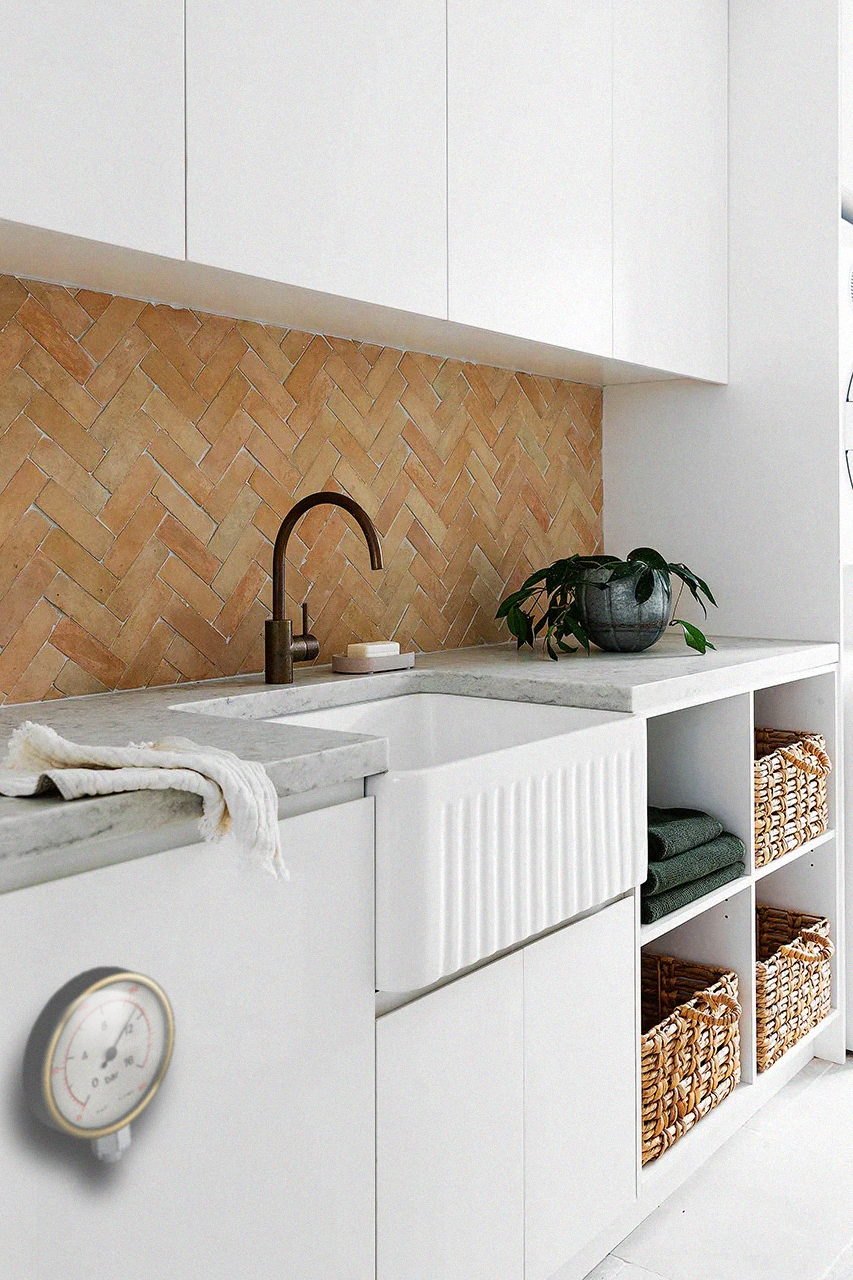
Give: 11
